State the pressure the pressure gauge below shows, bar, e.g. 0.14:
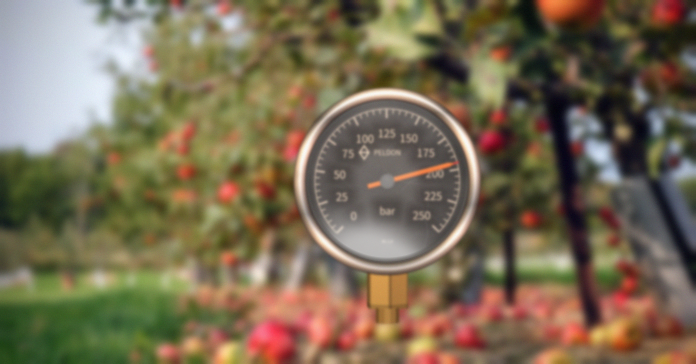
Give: 195
